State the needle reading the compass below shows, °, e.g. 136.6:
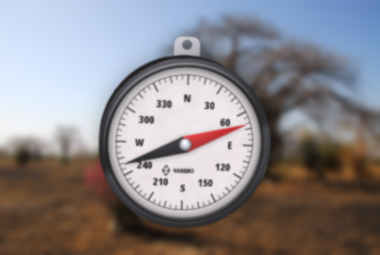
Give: 70
